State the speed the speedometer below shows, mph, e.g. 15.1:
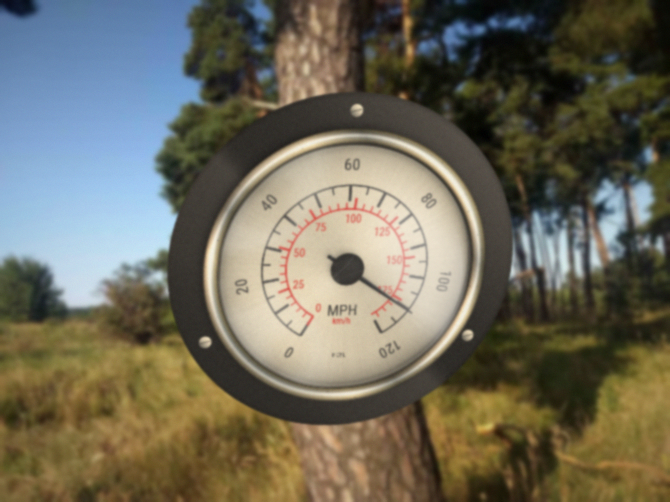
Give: 110
